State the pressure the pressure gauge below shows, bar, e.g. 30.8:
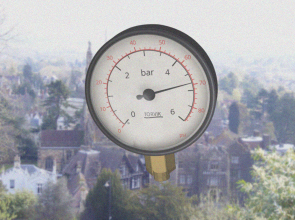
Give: 4.75
